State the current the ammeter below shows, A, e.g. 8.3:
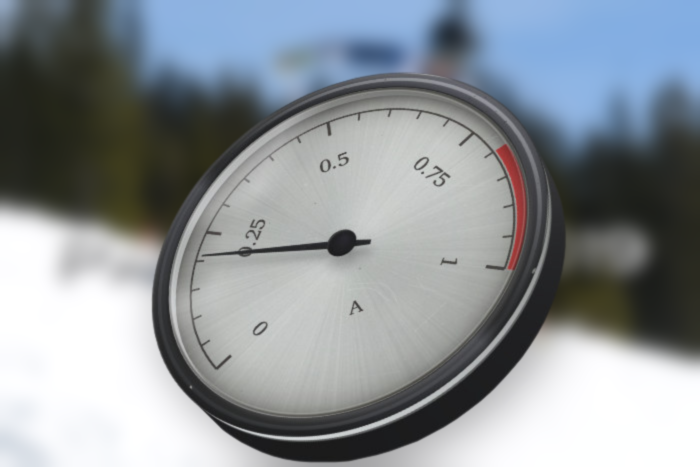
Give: 0.2
